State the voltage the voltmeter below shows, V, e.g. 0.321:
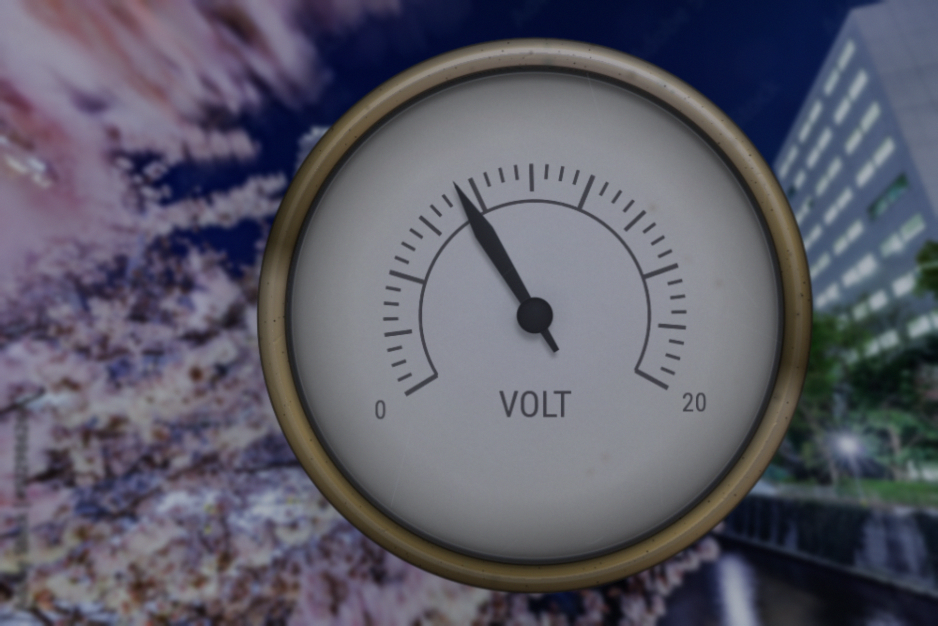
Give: 7.5
